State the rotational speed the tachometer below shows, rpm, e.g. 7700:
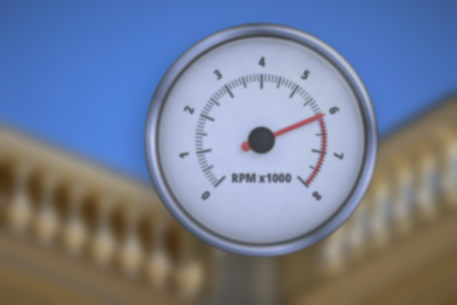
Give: 6000
